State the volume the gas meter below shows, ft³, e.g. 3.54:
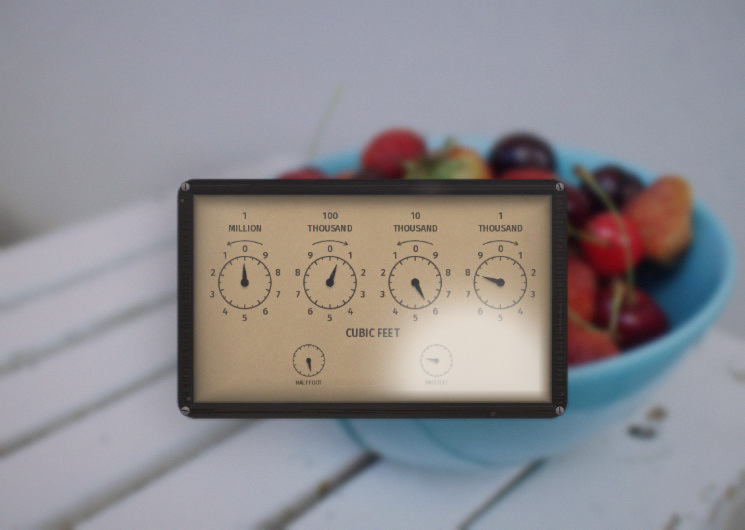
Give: 5800
